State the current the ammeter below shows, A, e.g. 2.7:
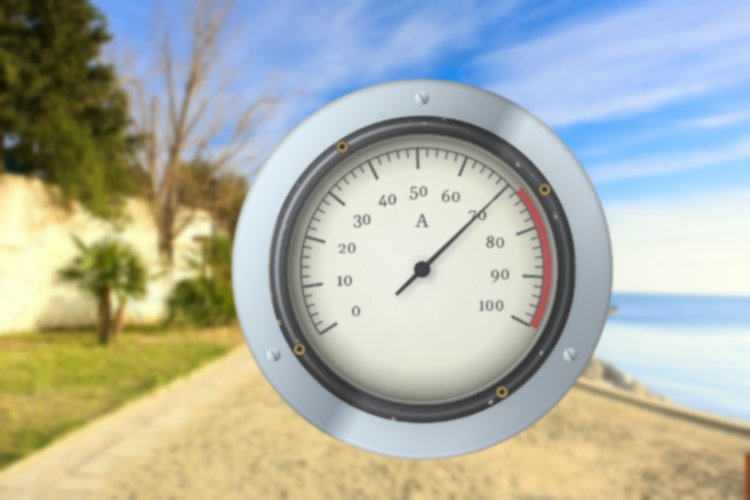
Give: 70
